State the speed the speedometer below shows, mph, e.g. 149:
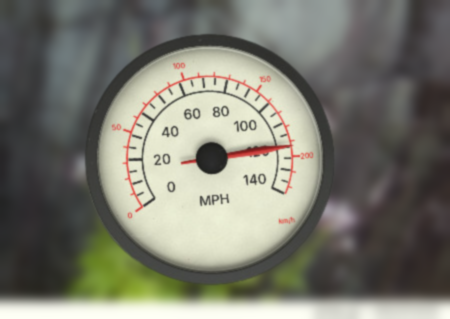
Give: 120
